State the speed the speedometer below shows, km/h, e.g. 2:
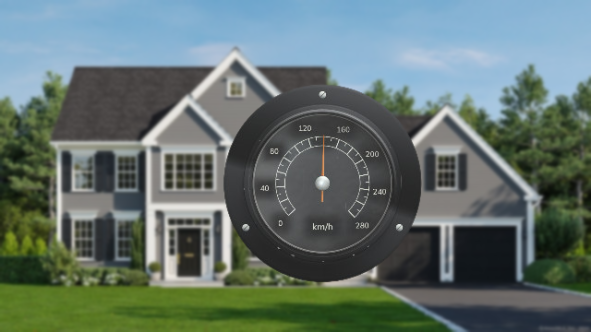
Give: 140
